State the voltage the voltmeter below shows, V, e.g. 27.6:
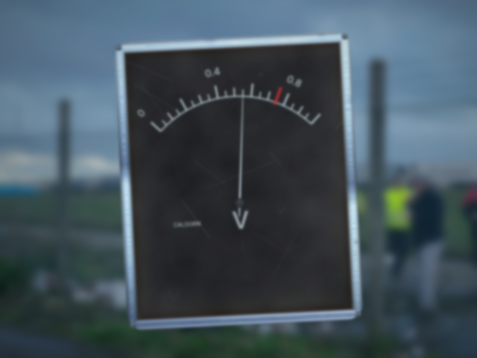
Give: 0.55
